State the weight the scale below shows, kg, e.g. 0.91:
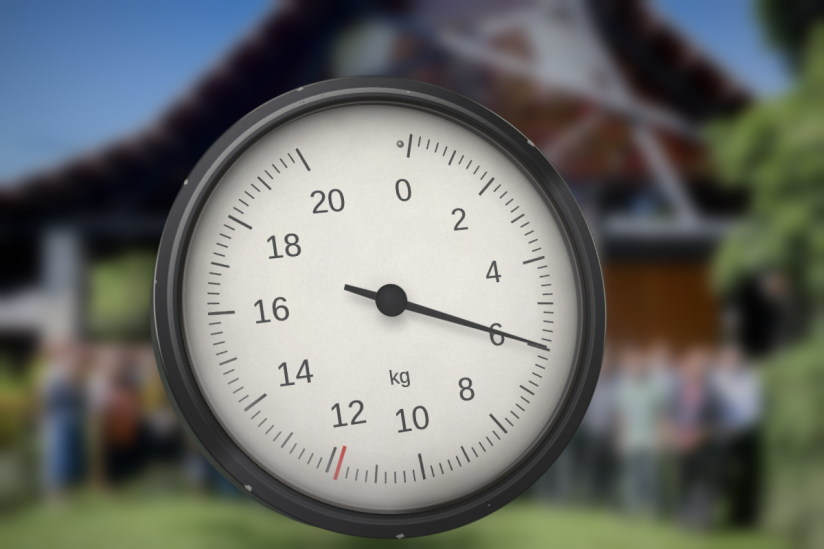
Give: 6
